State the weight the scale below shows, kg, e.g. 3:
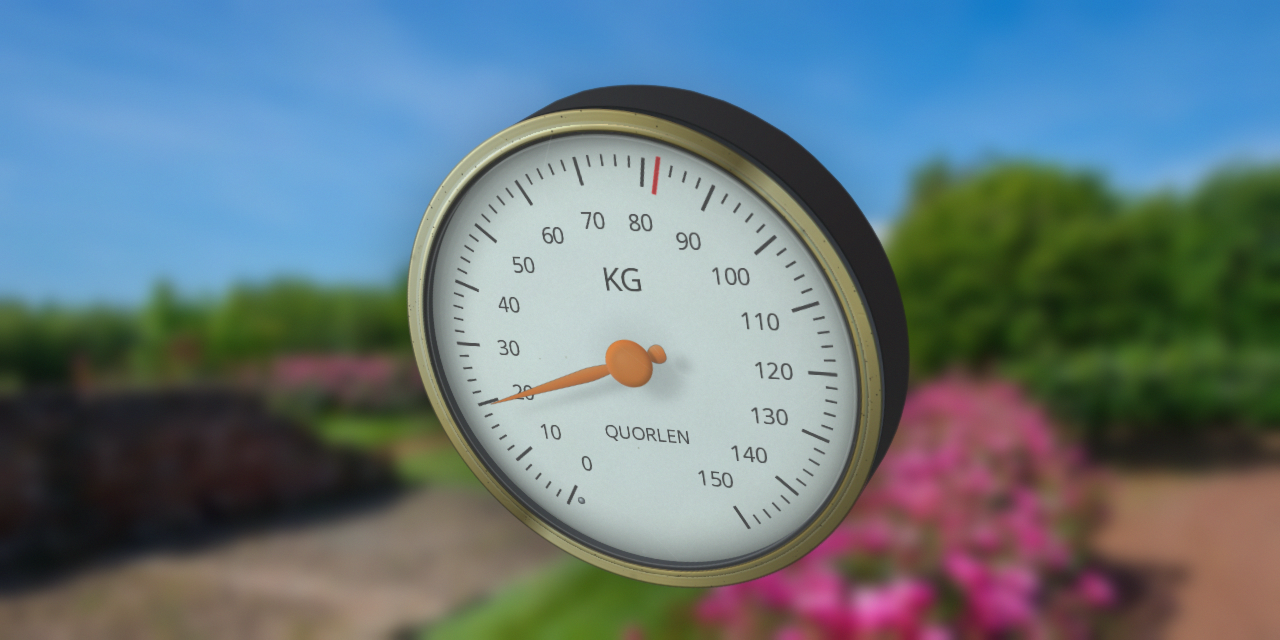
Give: 20
